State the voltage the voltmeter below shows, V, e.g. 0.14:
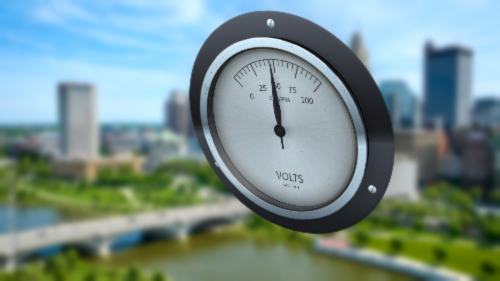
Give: 50
